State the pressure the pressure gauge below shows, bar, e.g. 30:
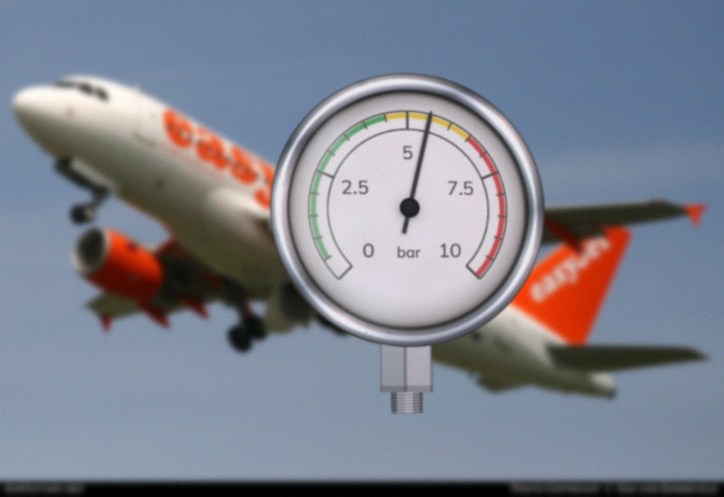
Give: 5.5
